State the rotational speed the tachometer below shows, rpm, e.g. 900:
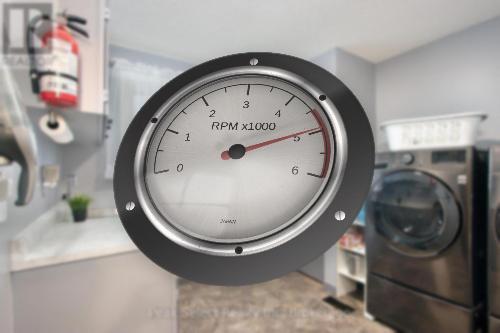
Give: 5000
